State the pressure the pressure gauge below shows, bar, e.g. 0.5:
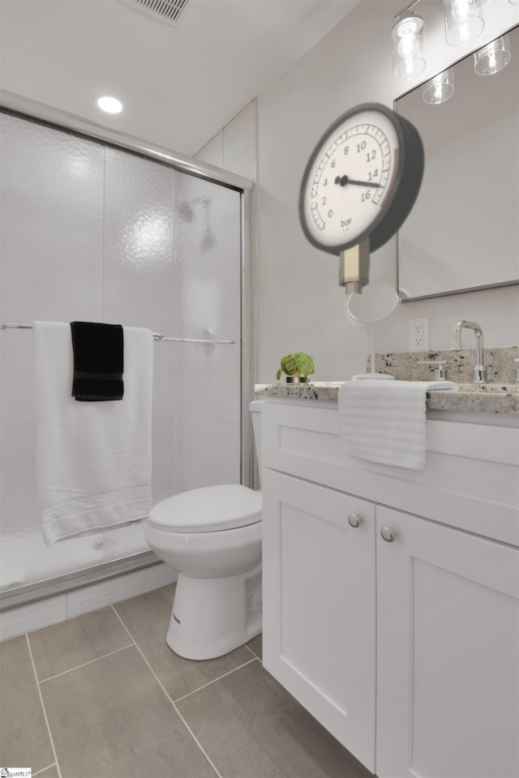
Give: 15
